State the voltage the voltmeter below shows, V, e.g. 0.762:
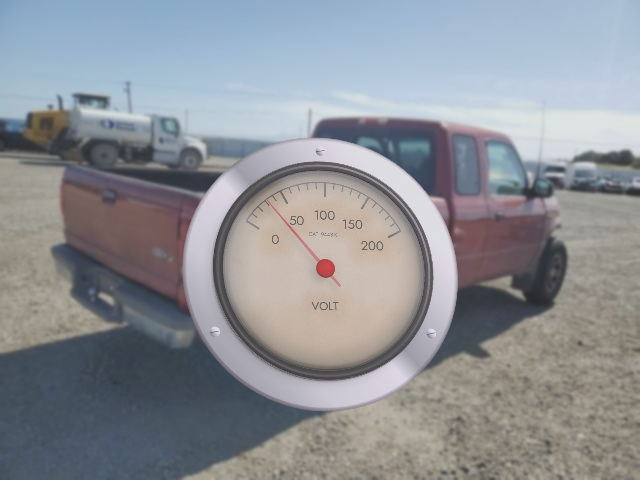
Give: 30
